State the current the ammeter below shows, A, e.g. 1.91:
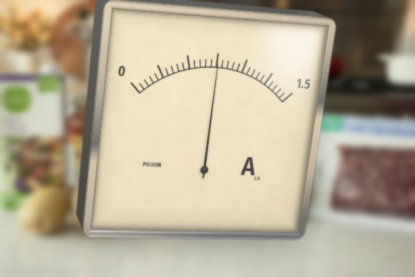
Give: 0.75
